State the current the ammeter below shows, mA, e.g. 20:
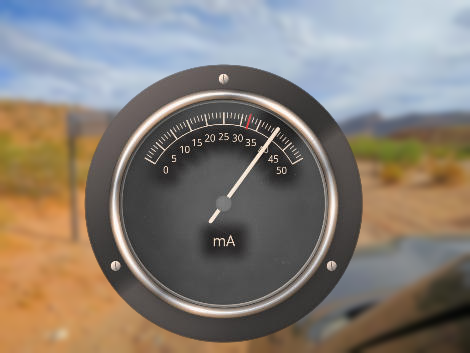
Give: 40
